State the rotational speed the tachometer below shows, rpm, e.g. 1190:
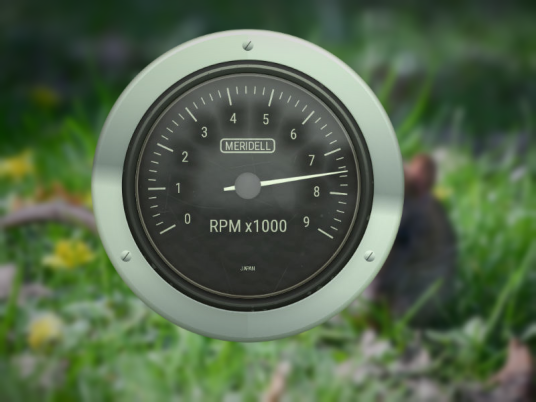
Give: 7500
